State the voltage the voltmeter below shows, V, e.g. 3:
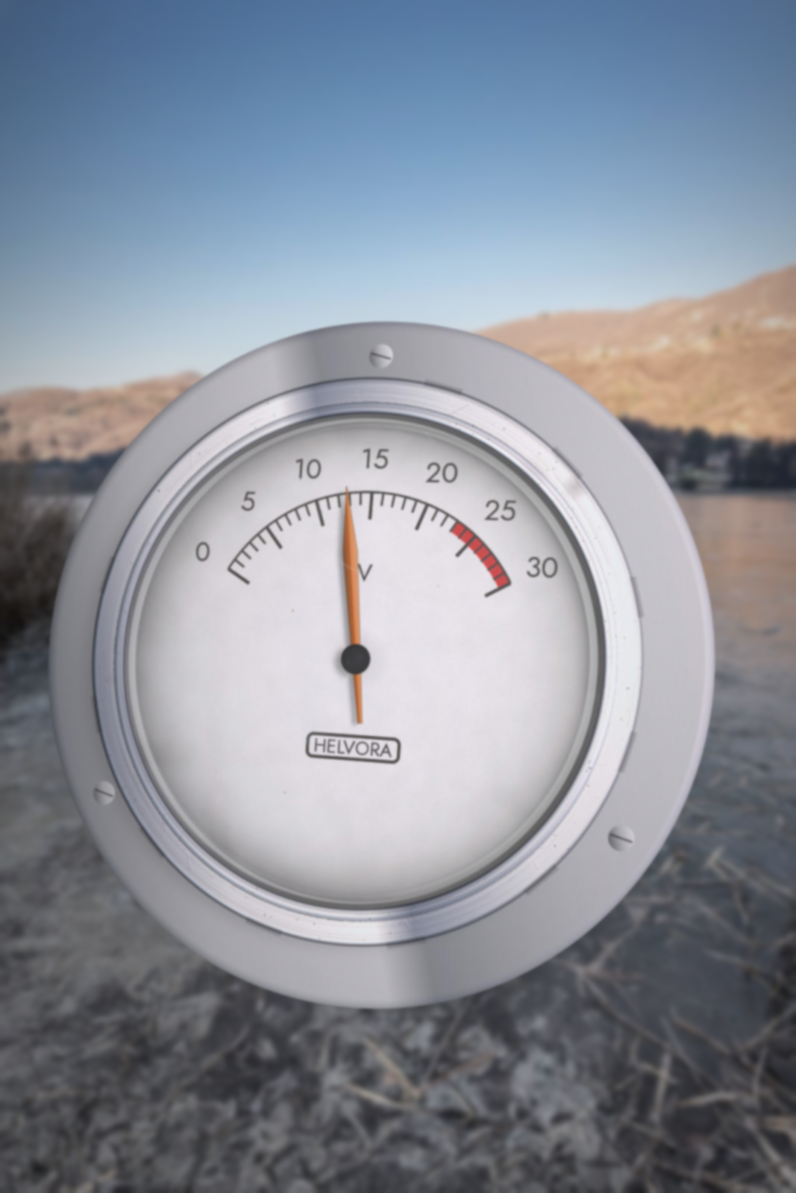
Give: 13
